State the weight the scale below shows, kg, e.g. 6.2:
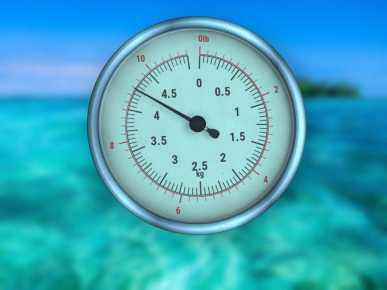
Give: 4.25
